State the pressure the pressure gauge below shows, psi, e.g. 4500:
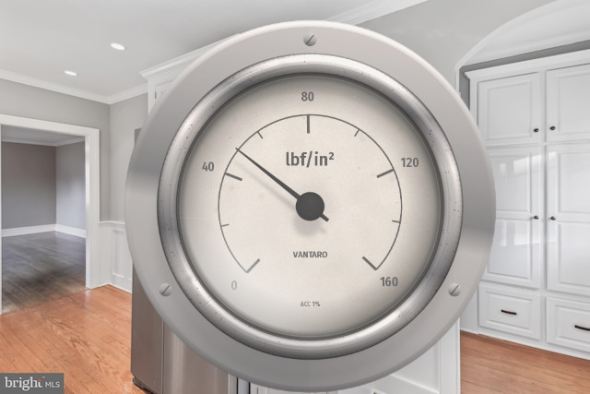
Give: 50
